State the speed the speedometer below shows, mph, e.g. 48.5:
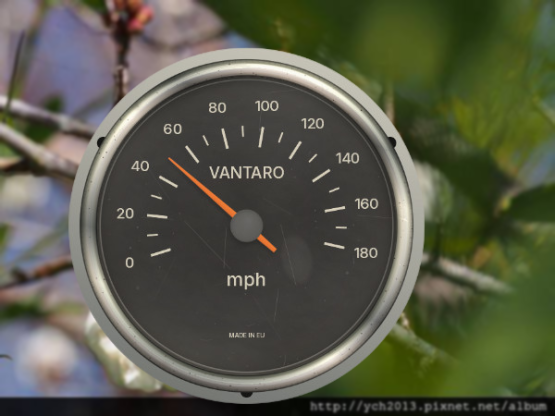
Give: 50
